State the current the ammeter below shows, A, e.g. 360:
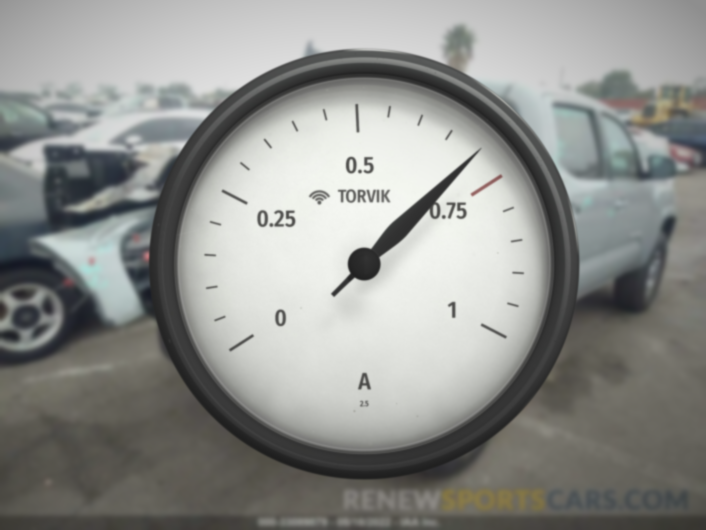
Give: 0.7
